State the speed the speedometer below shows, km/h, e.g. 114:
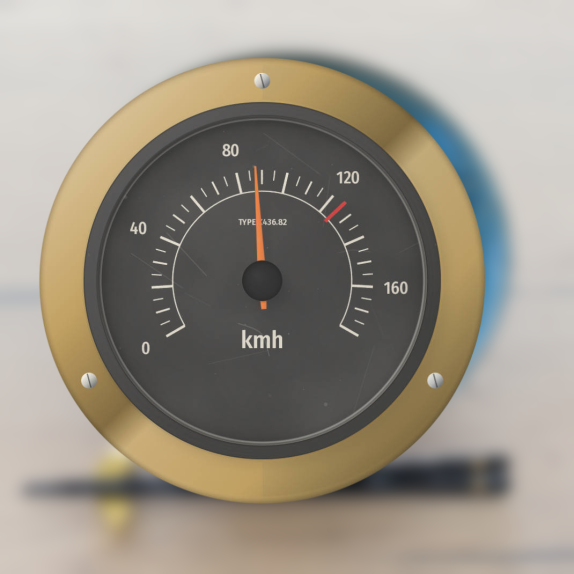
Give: 87.5
